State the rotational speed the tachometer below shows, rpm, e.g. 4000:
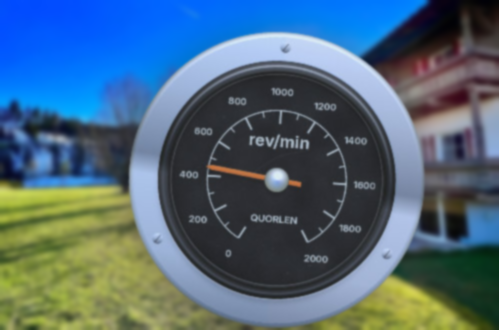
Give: 450
